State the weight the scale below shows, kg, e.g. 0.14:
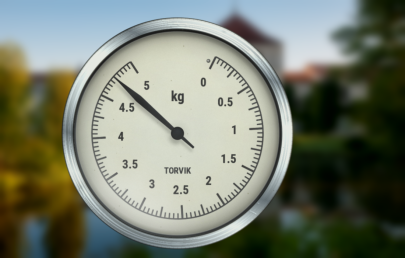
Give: 4.75
